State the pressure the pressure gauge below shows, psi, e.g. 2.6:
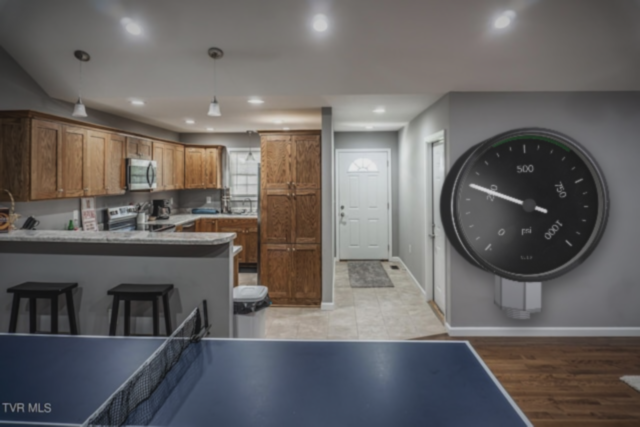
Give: 250
